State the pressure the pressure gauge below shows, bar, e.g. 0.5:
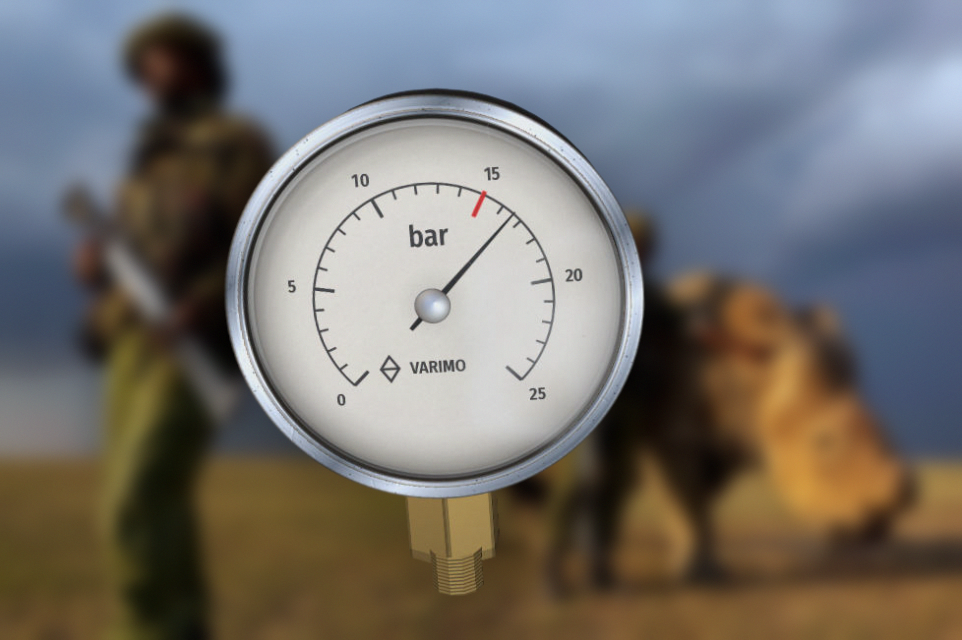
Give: 16.5
